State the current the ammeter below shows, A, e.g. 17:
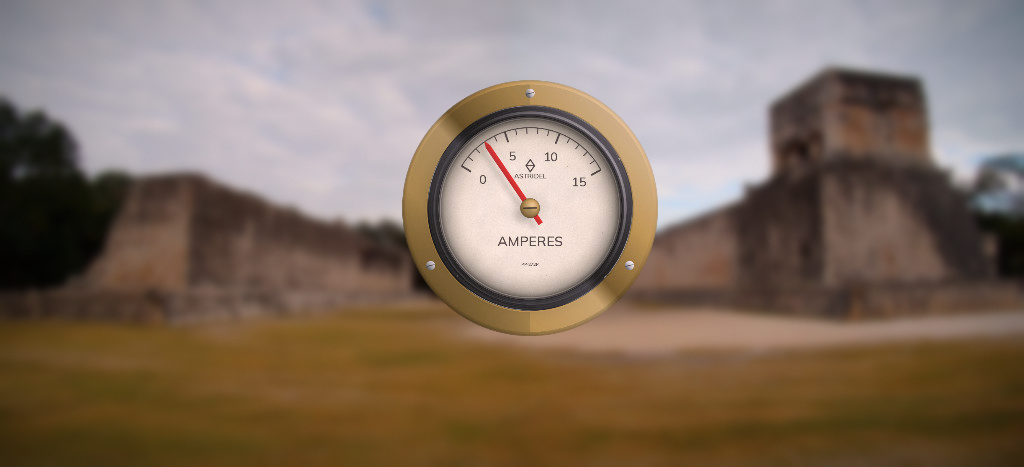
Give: 3
